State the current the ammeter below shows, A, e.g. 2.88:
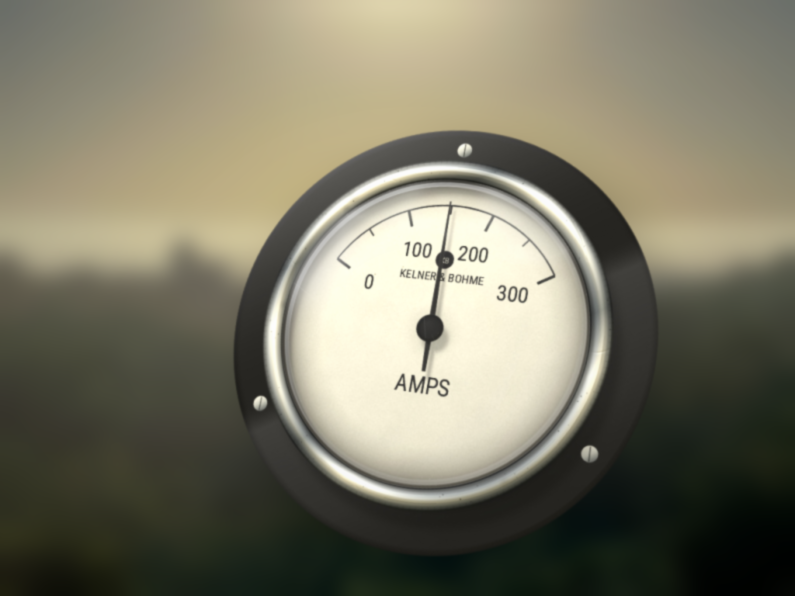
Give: 150
